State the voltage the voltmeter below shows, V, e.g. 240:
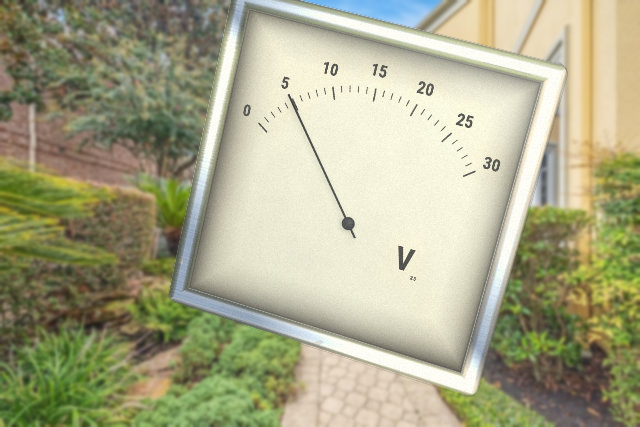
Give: 5
